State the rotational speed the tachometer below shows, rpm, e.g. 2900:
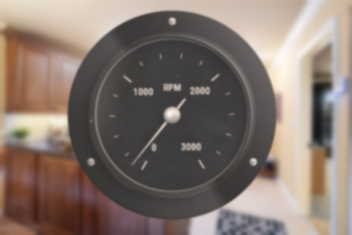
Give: 100
